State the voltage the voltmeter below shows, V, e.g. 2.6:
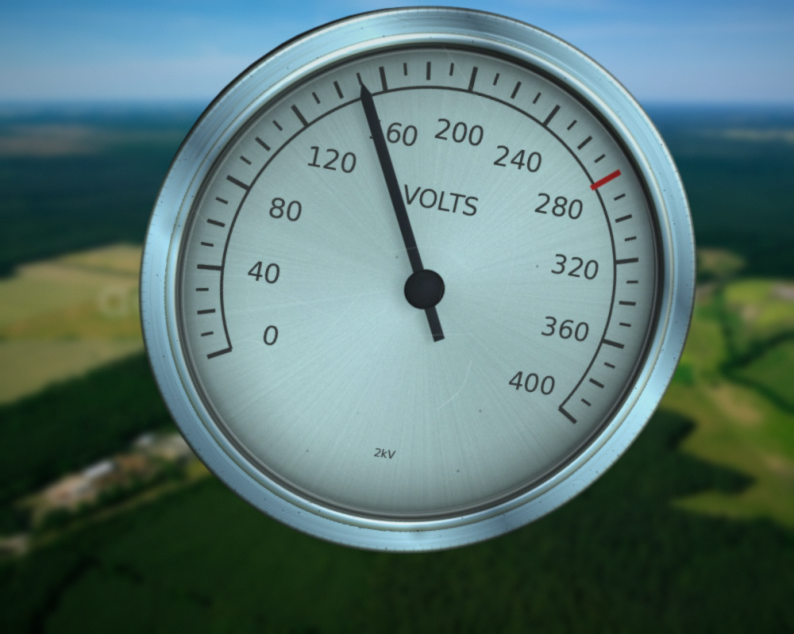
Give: 150
